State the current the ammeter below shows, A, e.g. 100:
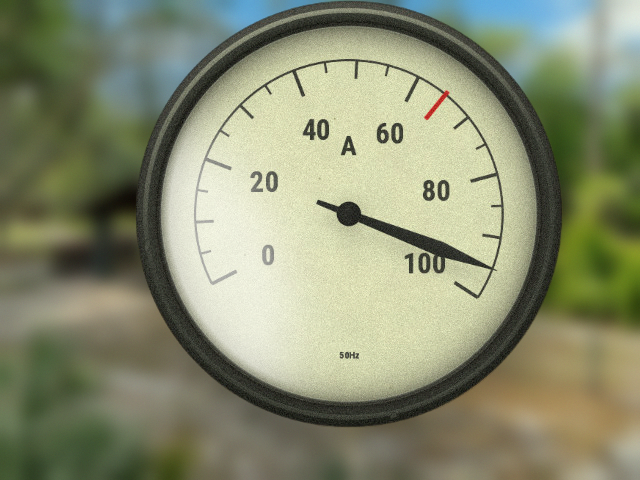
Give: 95
